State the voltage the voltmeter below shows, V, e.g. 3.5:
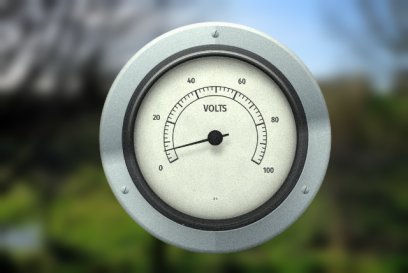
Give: 6
